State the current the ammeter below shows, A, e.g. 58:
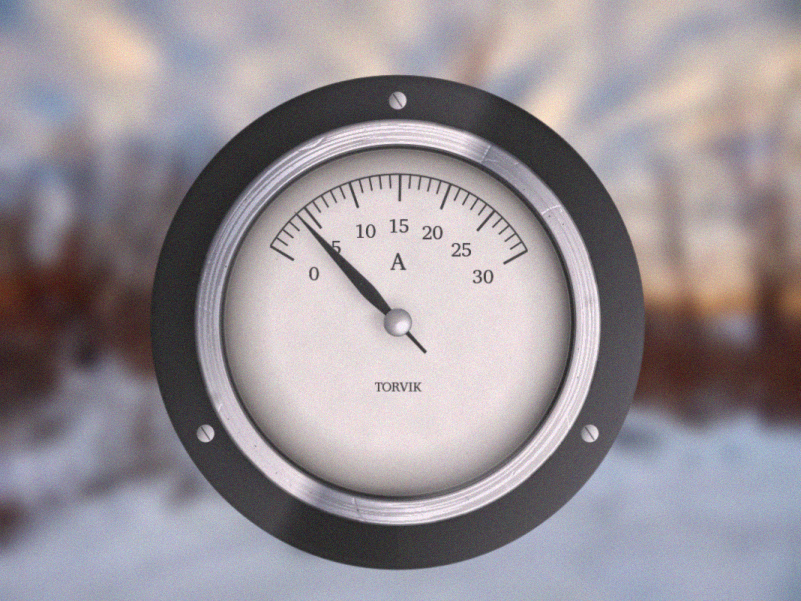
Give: 4
